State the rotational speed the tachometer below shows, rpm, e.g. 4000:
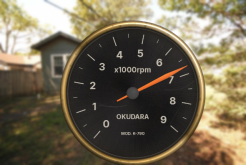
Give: 6750
